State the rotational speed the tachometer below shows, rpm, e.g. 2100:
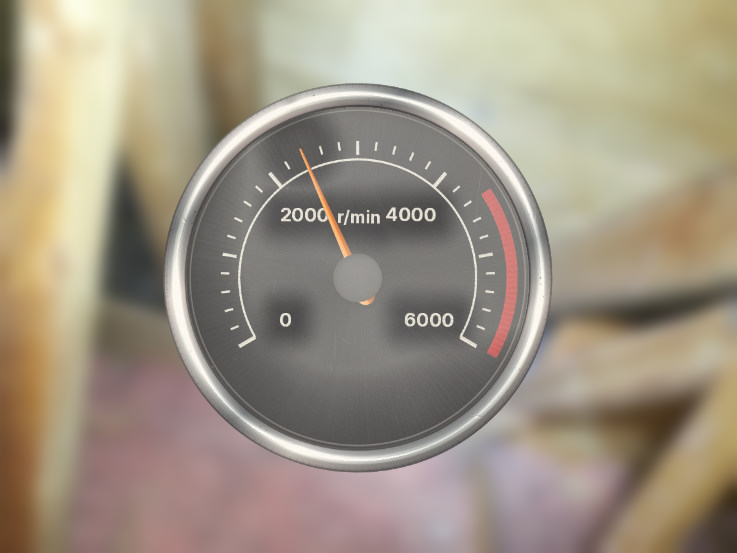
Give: 2400
